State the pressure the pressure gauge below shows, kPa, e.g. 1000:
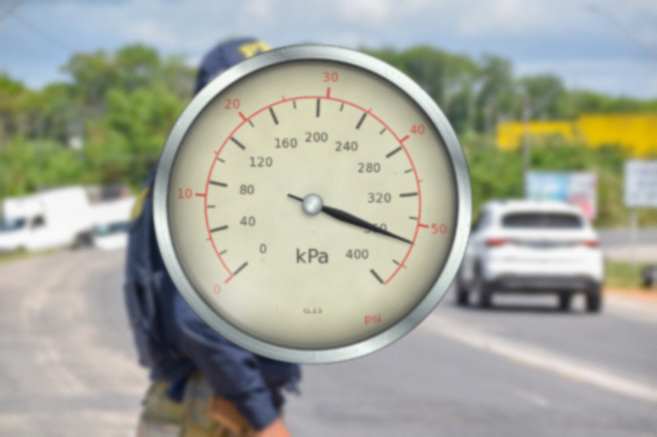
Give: 360
